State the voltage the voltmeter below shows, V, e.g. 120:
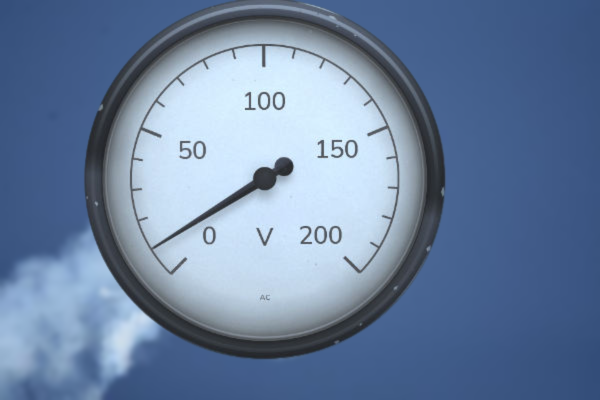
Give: 10
